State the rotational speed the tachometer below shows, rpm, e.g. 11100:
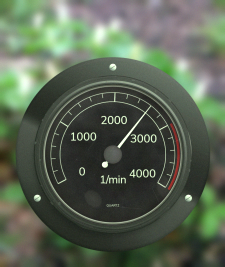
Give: 2600
